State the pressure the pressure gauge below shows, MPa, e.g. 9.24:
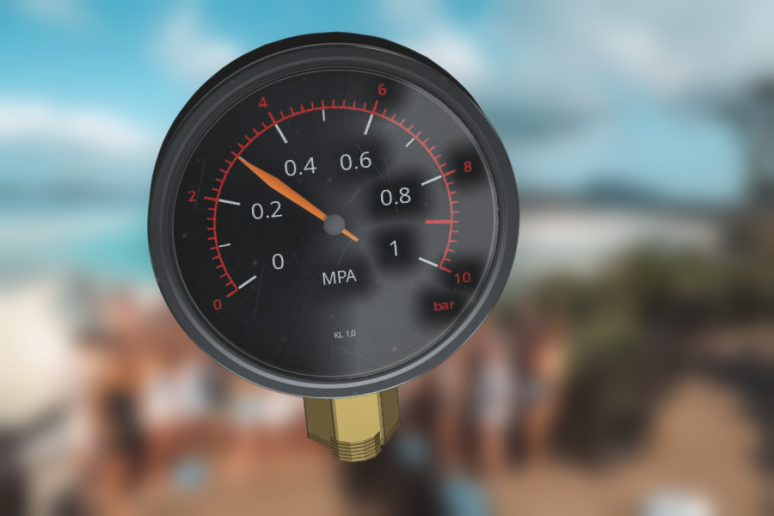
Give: 0.3
